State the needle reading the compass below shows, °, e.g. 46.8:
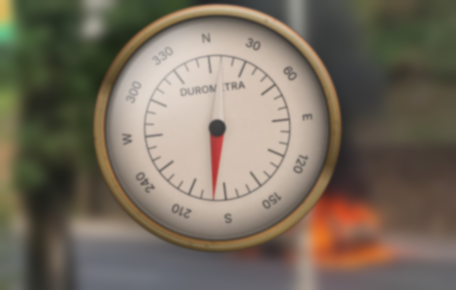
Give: 190
